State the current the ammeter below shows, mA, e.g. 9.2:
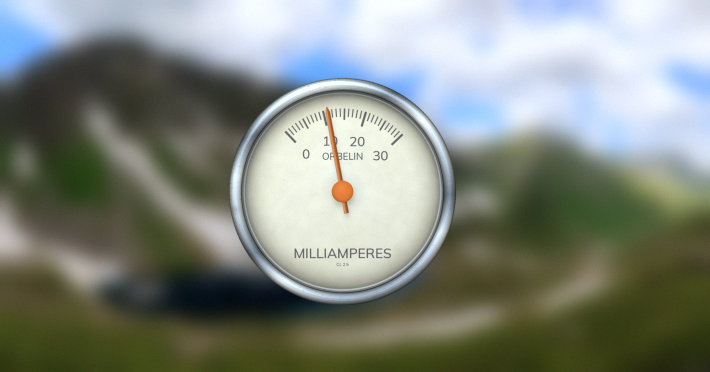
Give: 11
